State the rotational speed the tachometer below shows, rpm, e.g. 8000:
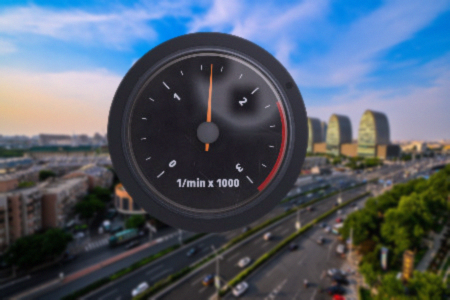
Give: 1500
